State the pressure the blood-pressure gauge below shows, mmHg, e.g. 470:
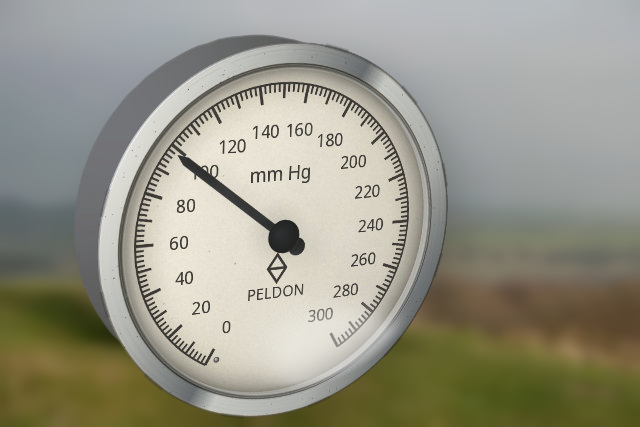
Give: 98
